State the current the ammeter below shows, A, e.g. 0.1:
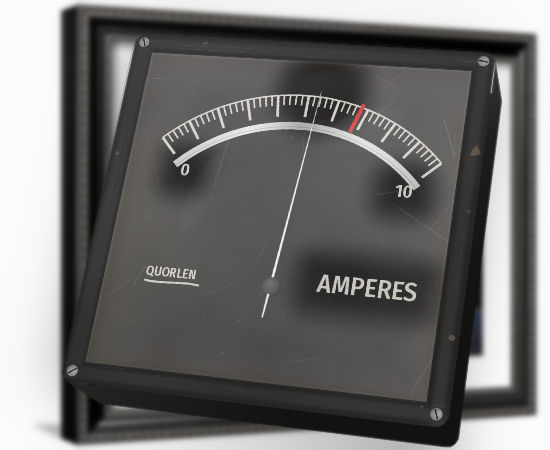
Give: 5.4
